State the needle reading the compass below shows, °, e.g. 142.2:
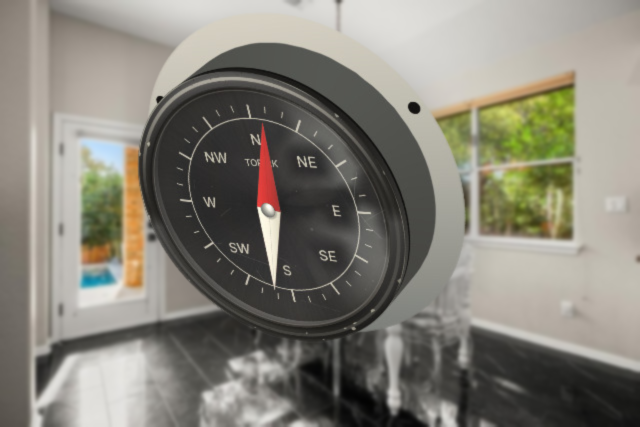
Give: 10
